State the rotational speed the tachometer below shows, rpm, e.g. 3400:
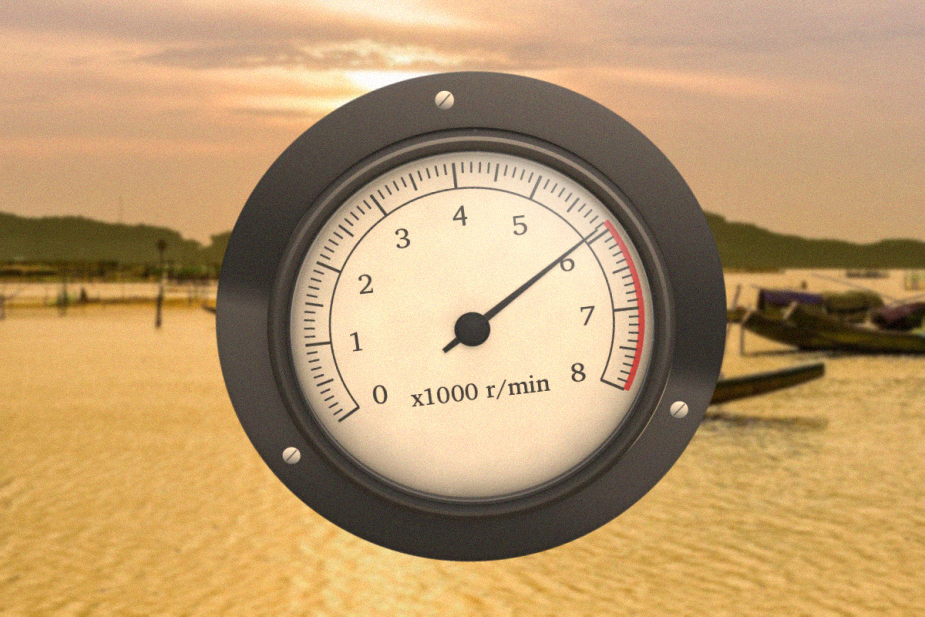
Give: 5900
